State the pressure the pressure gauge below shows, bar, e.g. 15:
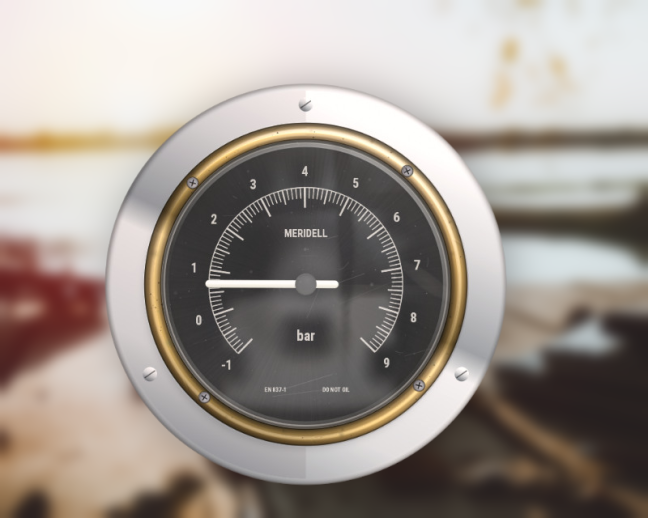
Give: 0.7
